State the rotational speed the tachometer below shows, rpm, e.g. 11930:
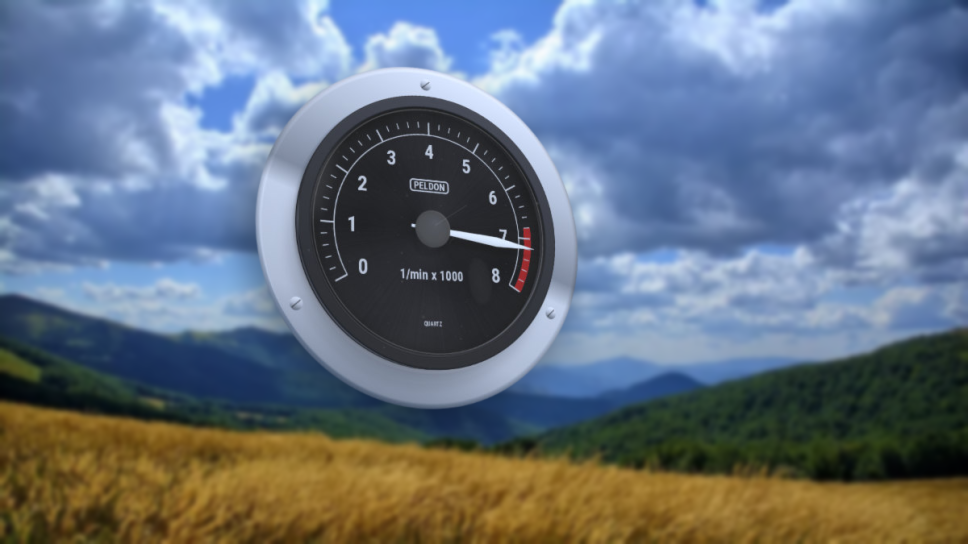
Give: 7200
